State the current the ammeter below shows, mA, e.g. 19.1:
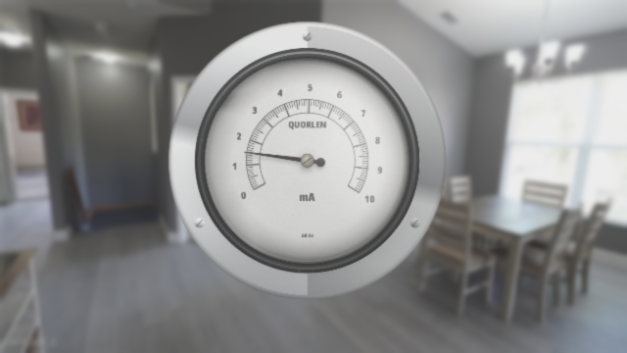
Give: 1.5
